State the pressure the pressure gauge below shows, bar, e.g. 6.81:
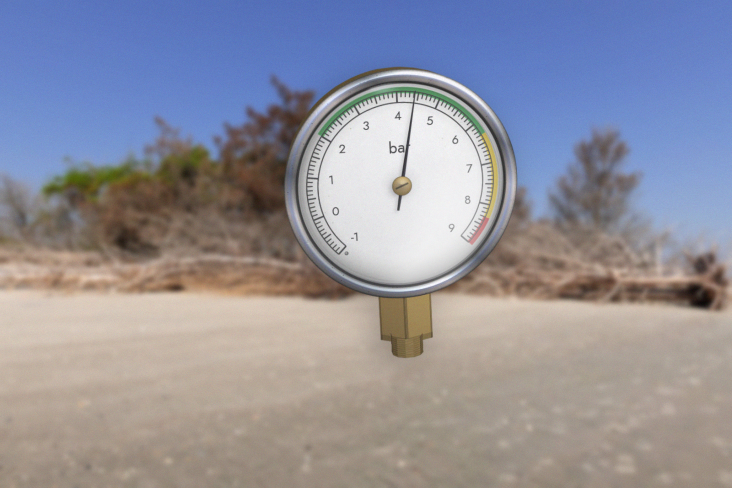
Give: 4.4
